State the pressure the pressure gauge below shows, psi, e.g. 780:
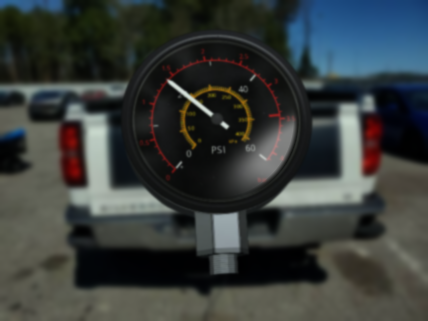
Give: 20
